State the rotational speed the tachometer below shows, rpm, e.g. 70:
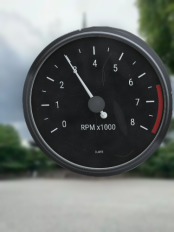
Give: 3000
